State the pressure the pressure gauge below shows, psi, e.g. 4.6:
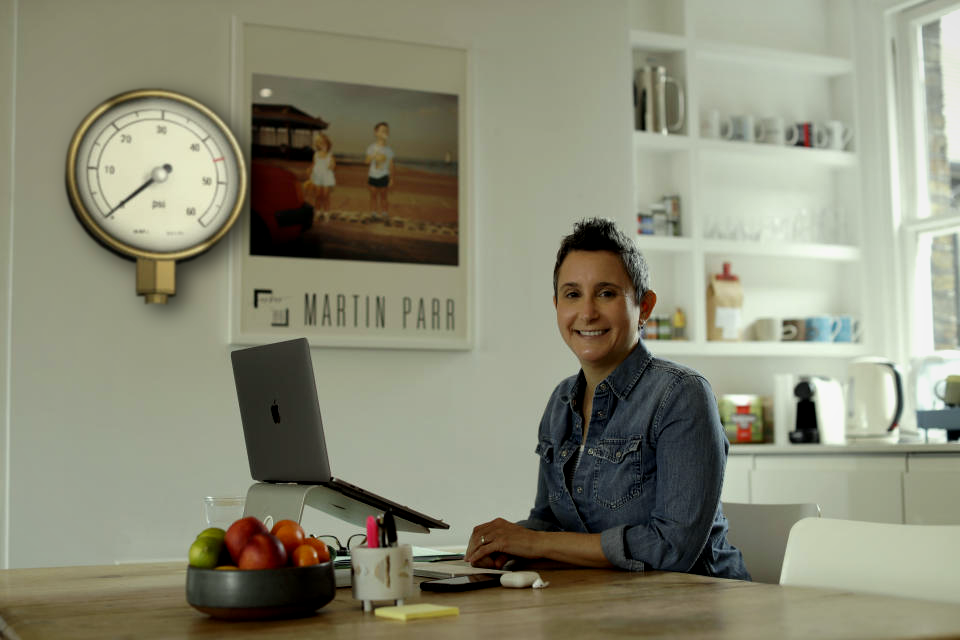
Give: 0
